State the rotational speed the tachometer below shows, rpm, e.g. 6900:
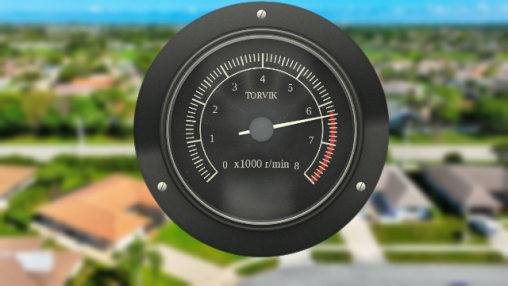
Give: 6300
